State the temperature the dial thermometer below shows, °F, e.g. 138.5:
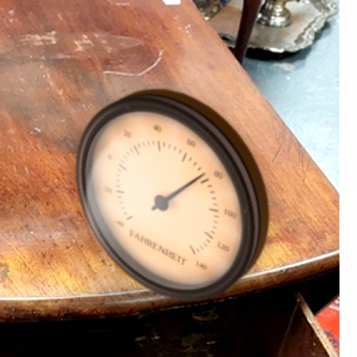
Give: 76
